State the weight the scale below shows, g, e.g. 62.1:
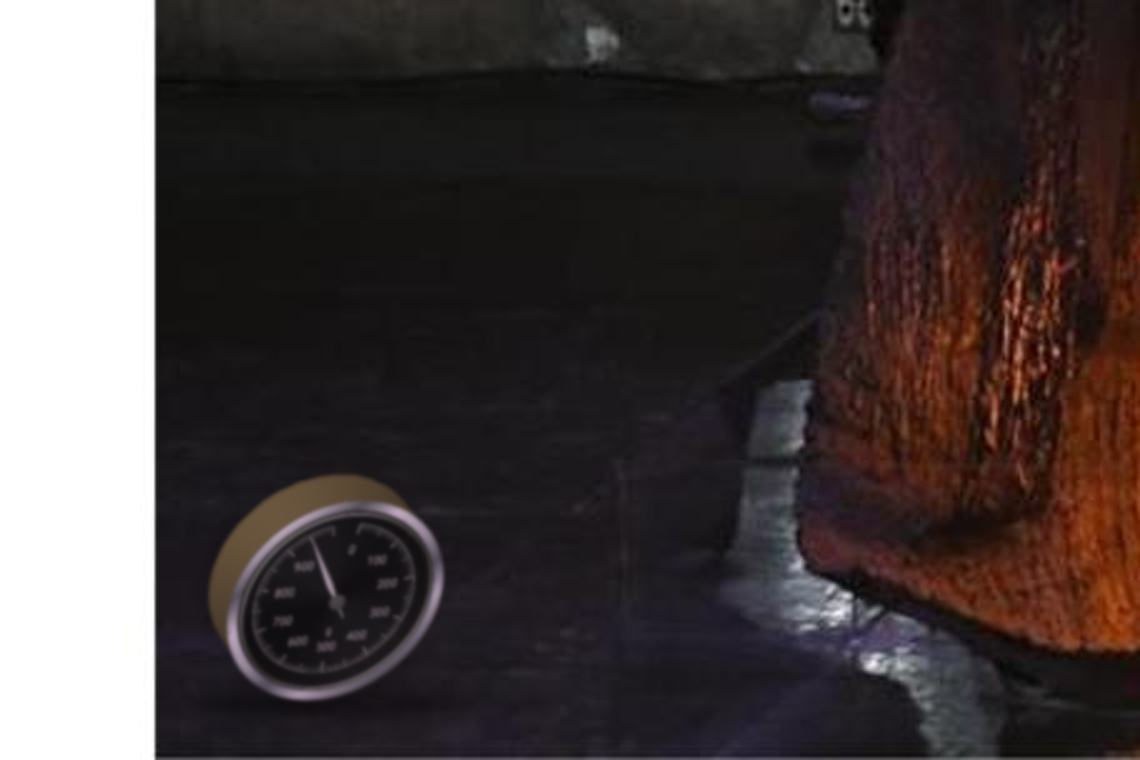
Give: 950
